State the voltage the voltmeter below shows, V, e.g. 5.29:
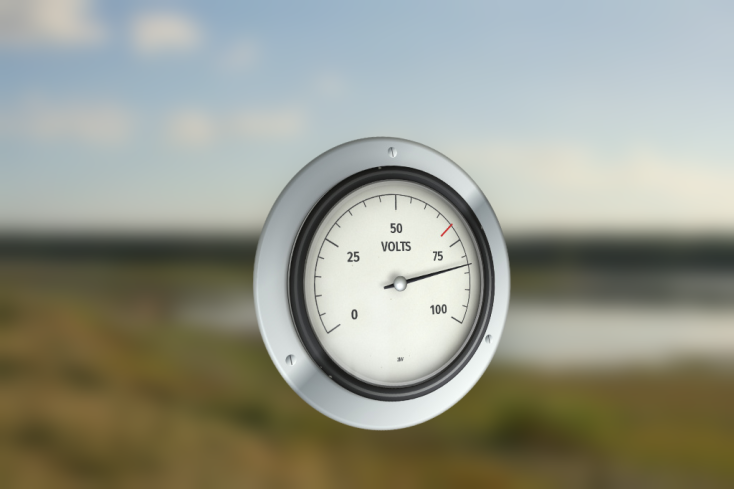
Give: 82.5
